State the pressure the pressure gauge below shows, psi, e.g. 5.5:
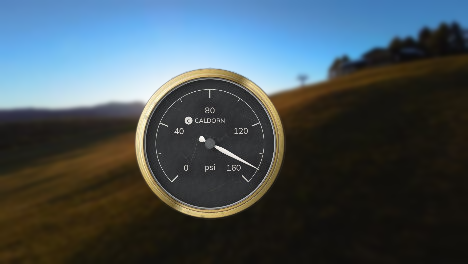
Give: 150
